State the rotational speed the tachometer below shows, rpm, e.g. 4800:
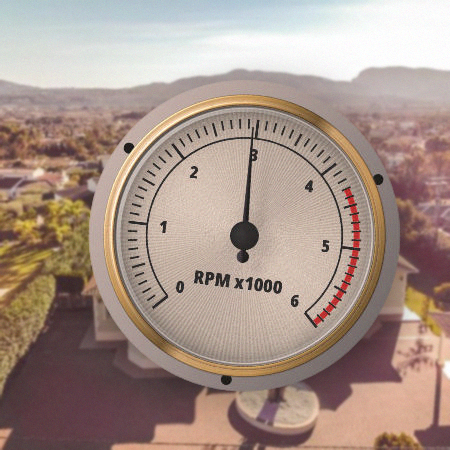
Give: 2950
